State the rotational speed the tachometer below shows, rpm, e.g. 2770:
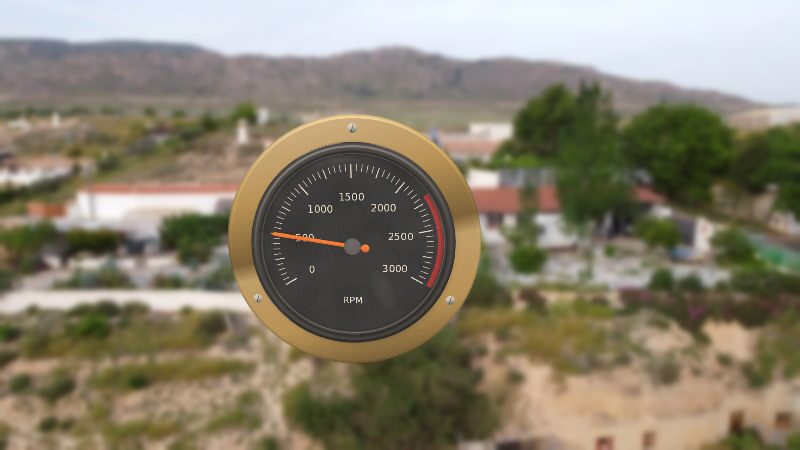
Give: 500
